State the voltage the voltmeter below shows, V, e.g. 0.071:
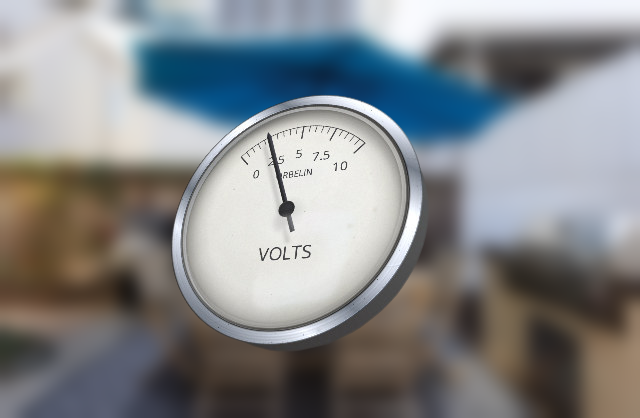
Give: 2.5
